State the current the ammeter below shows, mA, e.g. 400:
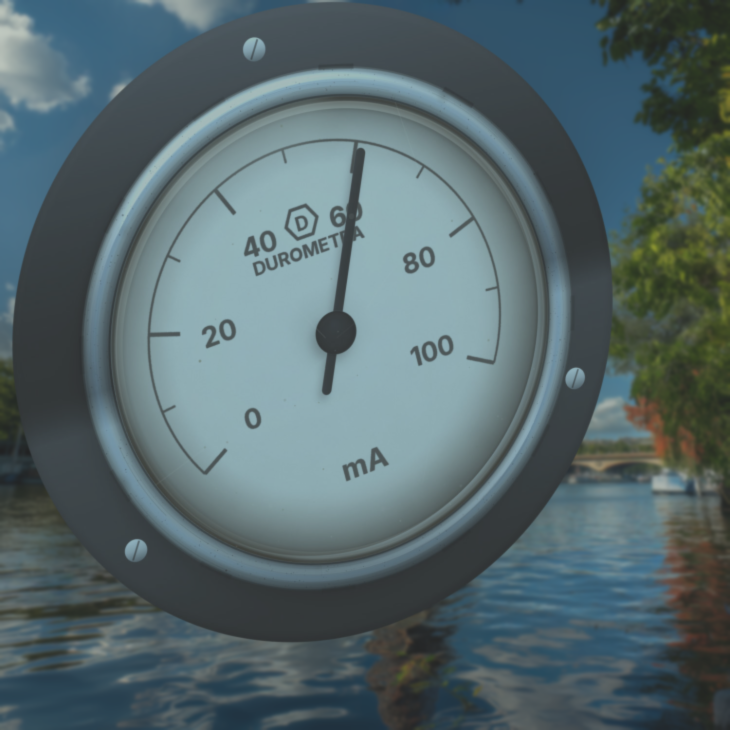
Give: 60
